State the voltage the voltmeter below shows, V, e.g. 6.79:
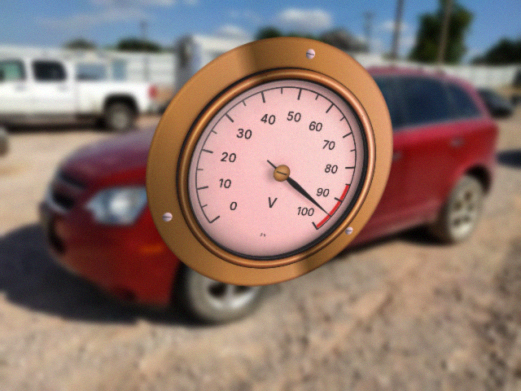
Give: 95
